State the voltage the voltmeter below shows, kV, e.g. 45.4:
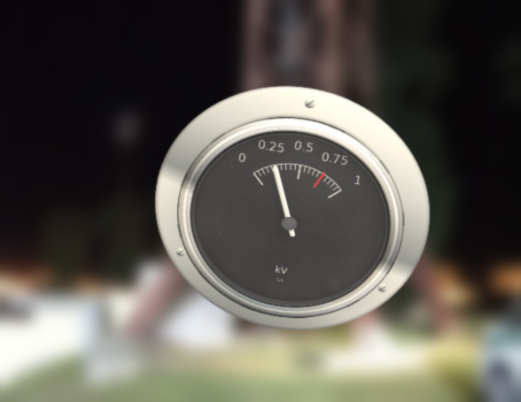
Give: 0.25
